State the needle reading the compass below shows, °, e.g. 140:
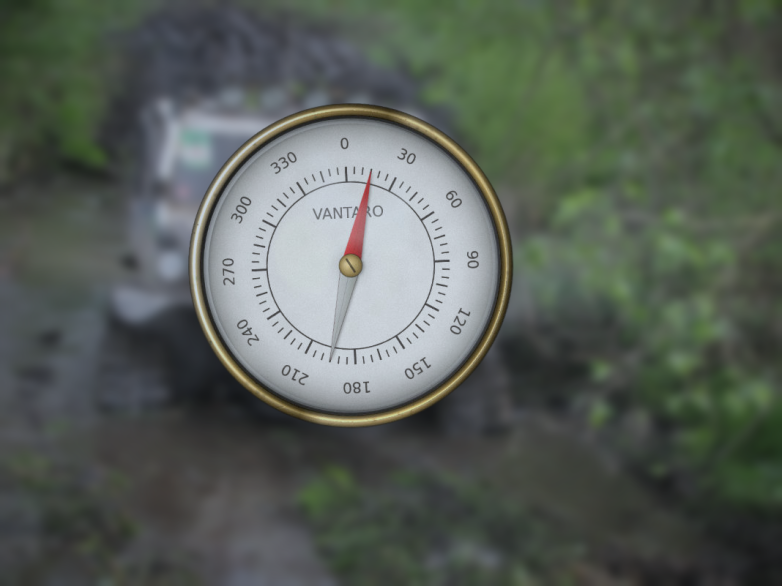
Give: 15
